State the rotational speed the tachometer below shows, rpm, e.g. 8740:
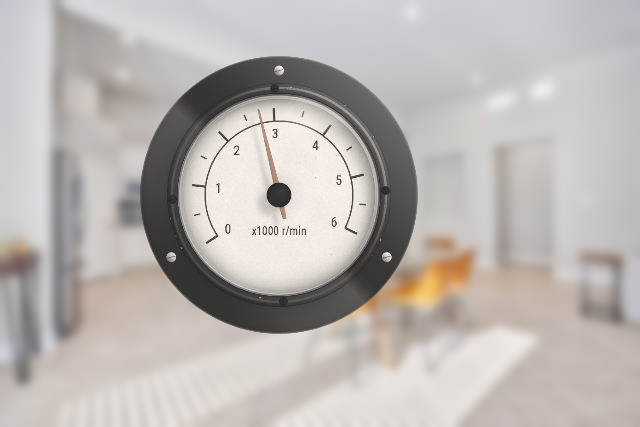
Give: 2750
